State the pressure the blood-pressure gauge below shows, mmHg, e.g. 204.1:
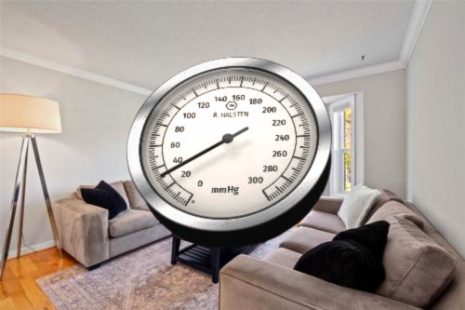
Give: 30
